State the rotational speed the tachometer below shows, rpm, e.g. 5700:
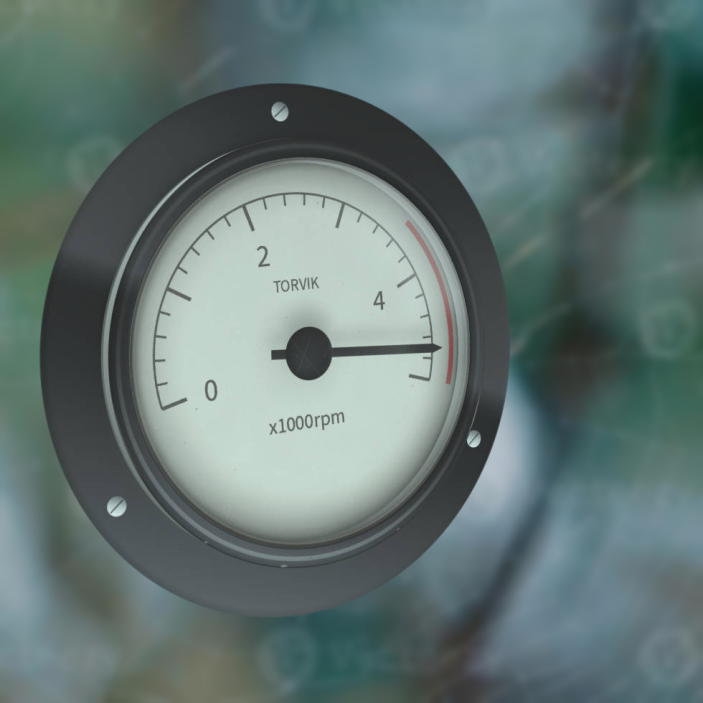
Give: 4700
